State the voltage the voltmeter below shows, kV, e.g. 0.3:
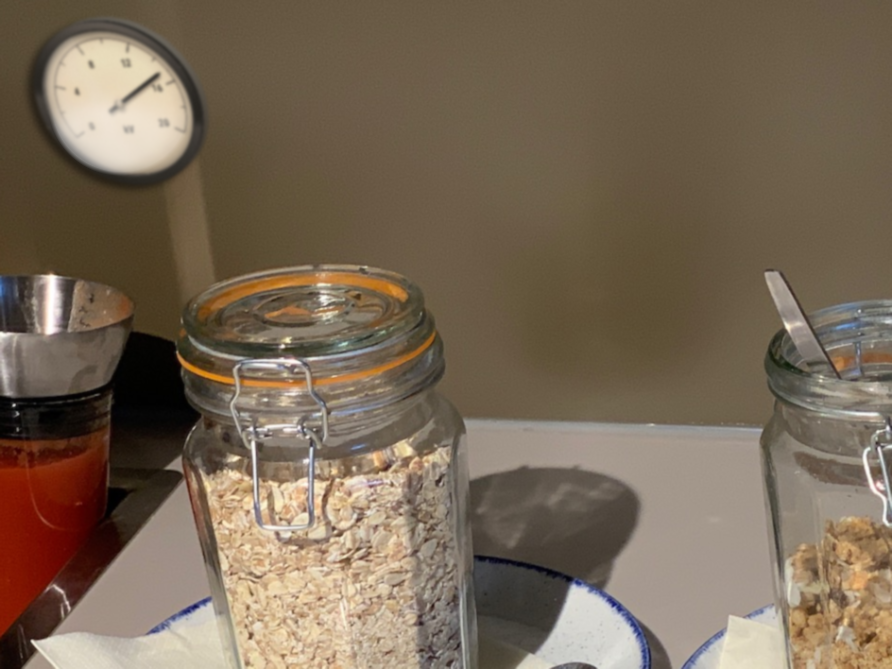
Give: 15
